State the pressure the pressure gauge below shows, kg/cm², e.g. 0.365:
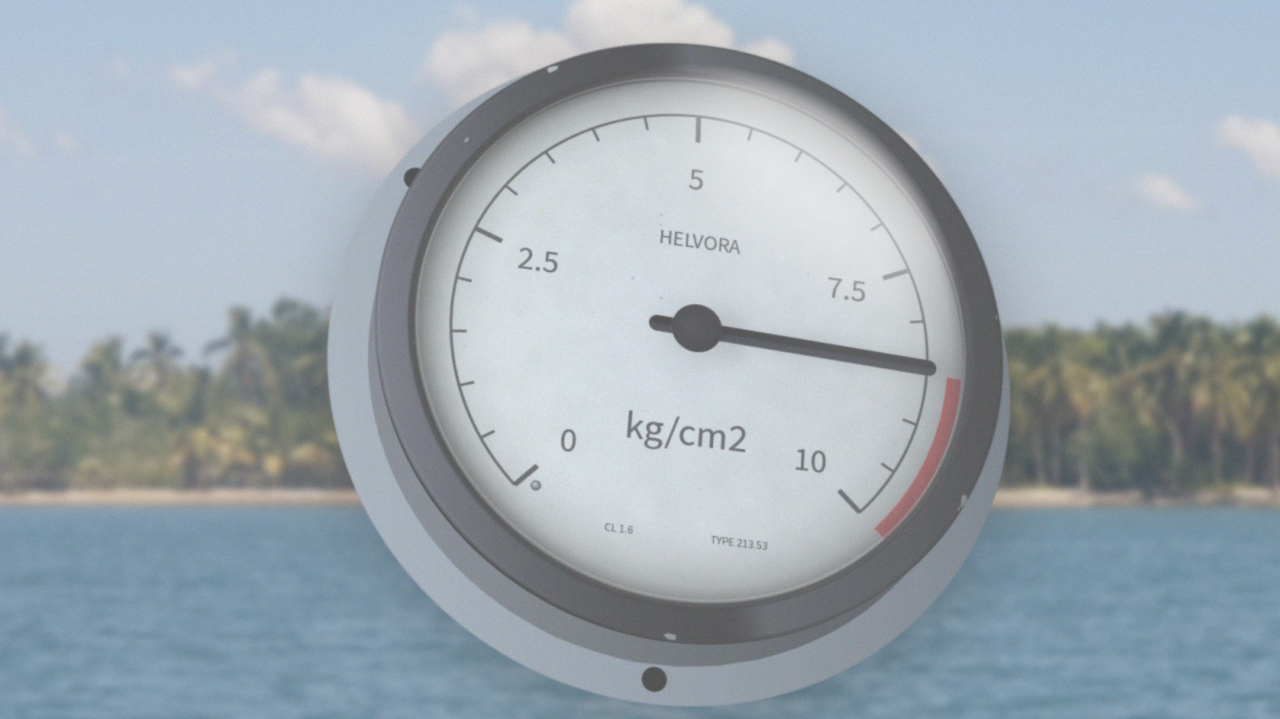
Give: 8.5
